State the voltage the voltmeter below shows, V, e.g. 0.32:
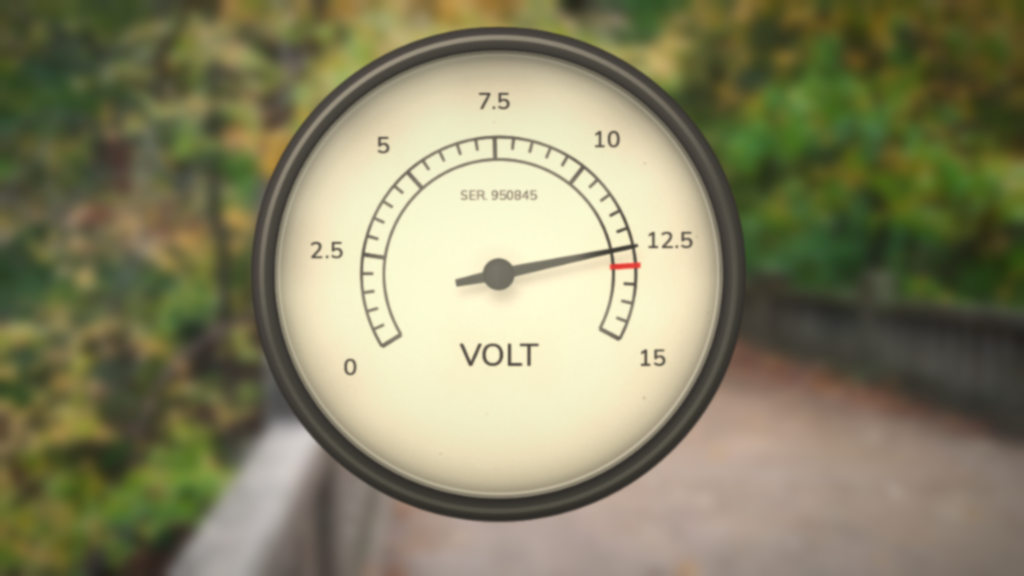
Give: 12.5
